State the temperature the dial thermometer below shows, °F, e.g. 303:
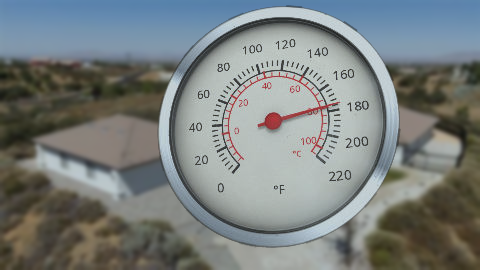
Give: 176
